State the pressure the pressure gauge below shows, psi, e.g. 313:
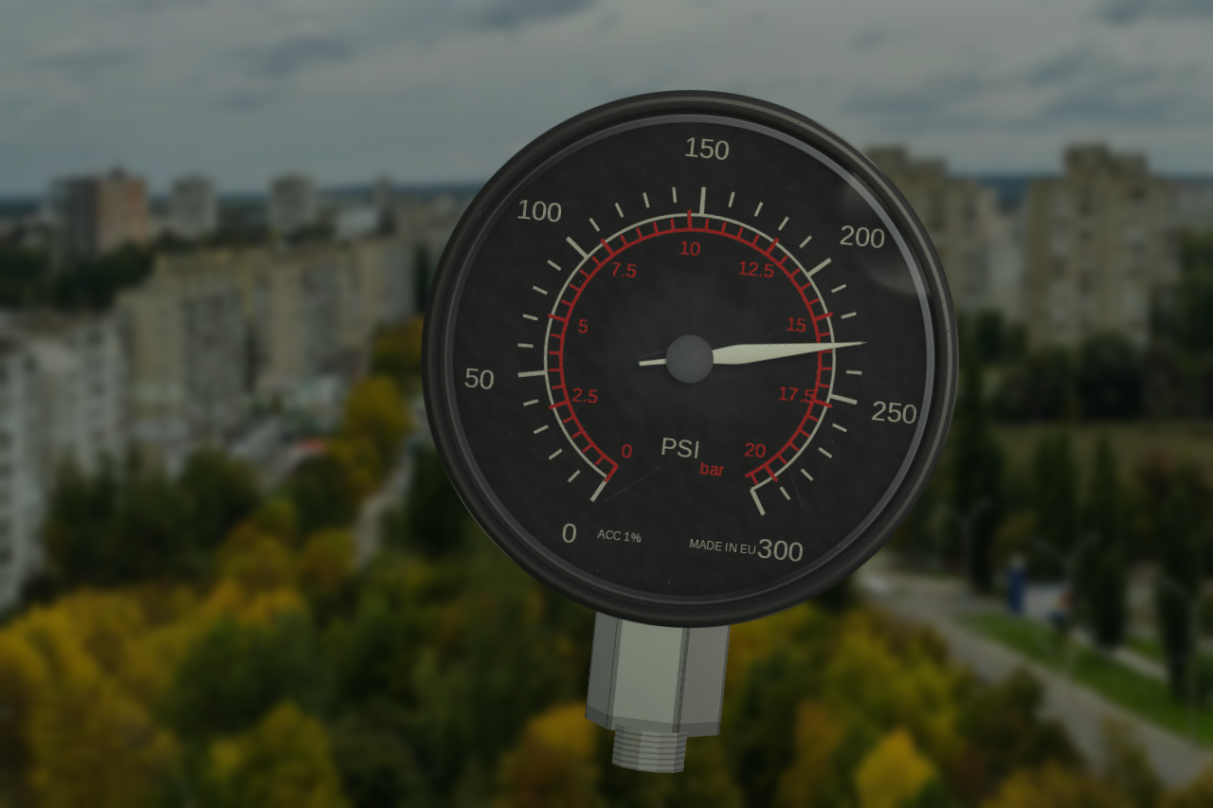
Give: 230
